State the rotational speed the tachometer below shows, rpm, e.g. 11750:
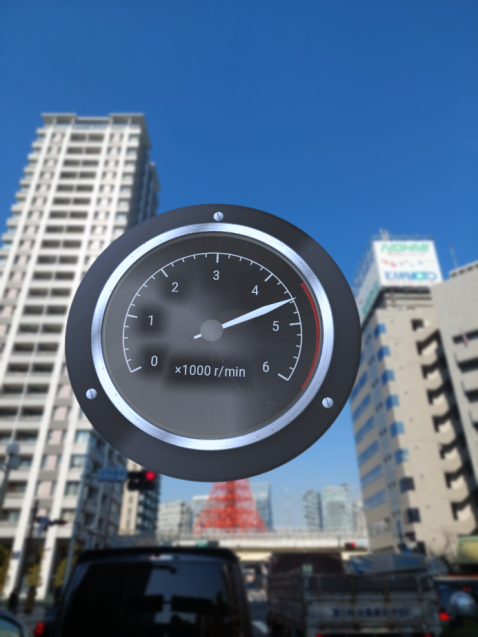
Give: 4600
